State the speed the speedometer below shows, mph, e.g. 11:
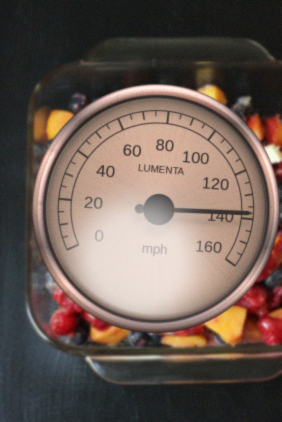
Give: 137.5
